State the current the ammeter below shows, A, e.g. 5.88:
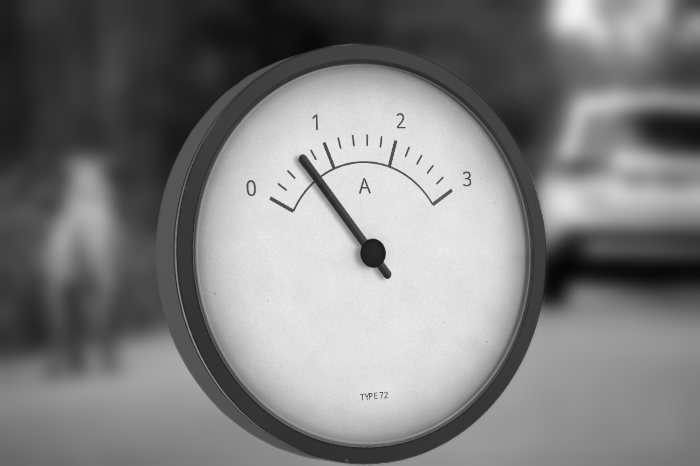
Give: 0.6
